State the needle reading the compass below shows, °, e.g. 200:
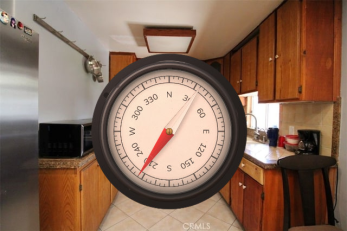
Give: 215
